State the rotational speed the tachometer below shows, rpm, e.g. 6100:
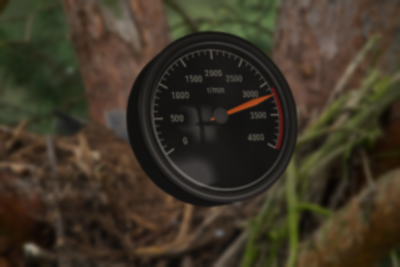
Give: 3200
